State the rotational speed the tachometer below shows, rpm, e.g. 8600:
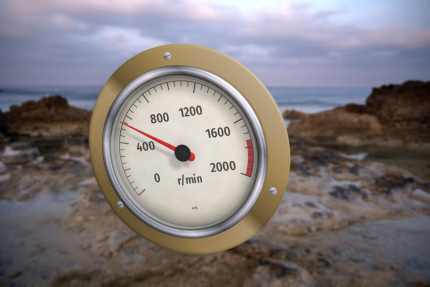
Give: 550
